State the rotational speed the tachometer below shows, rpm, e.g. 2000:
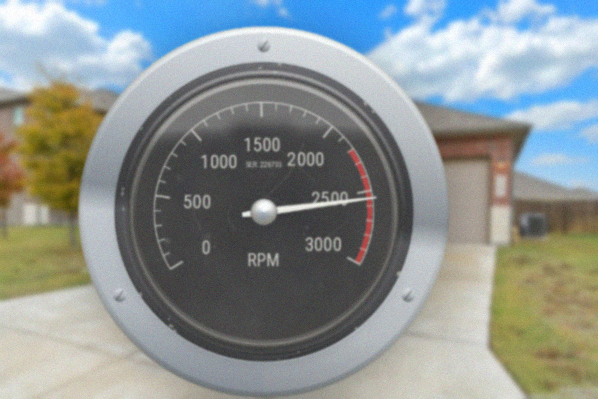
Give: 2550
